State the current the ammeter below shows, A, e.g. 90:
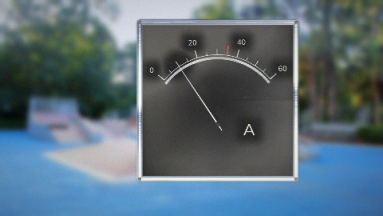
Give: 10
